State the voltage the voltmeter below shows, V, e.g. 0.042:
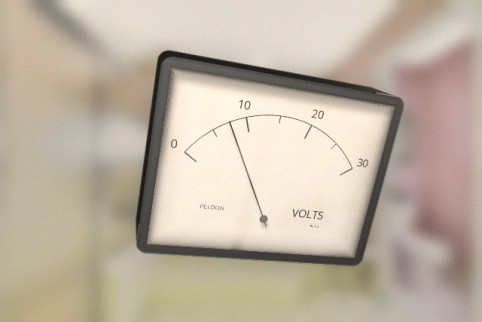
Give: 7.5
